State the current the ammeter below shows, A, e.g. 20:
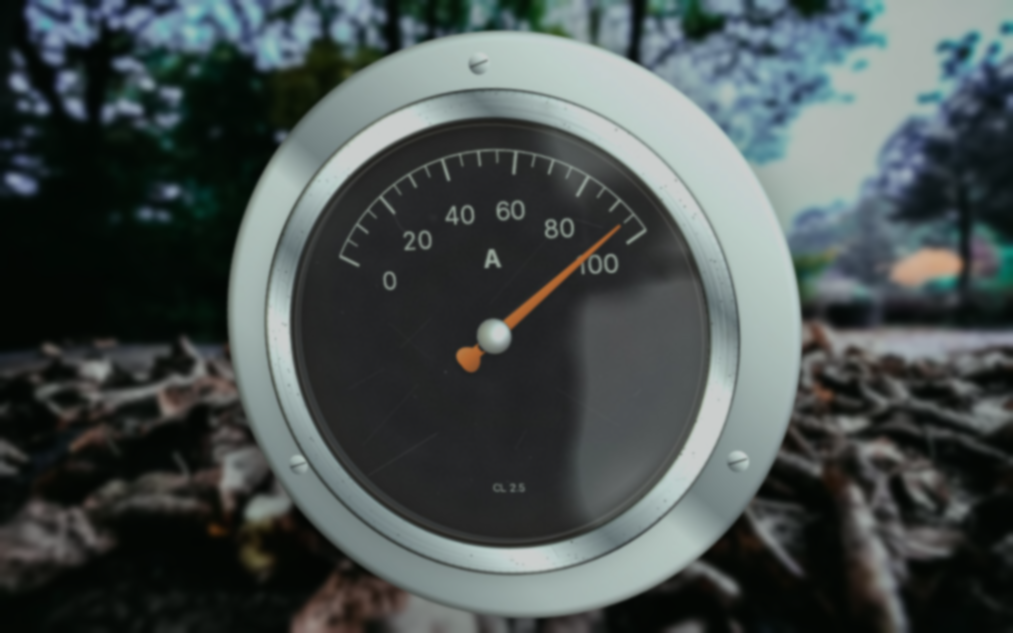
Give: 95
